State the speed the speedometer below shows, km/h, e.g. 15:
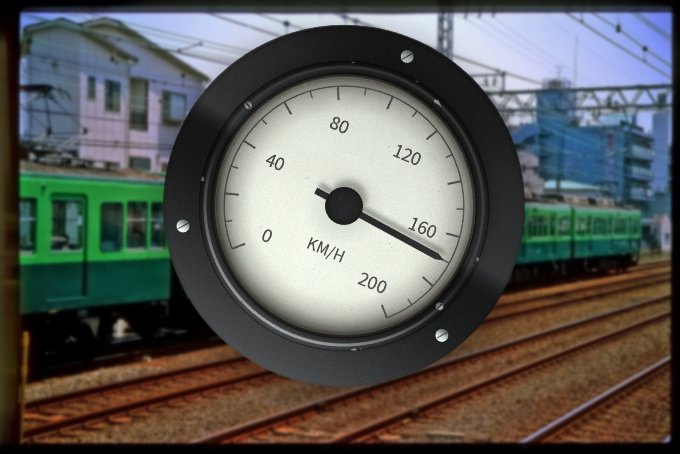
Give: 170
